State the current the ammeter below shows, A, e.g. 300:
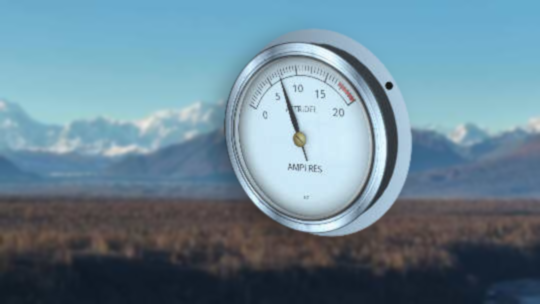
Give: 7.5
